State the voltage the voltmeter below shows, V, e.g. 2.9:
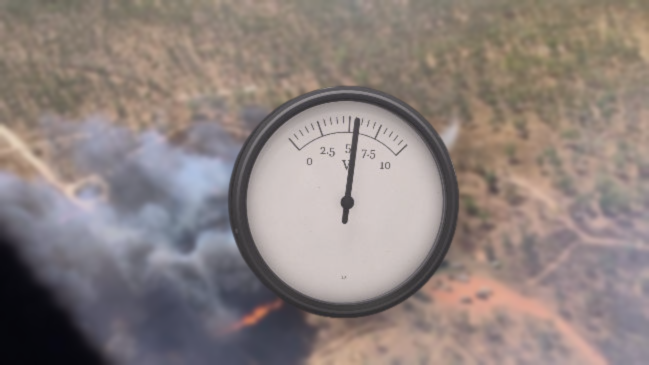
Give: 5.5
